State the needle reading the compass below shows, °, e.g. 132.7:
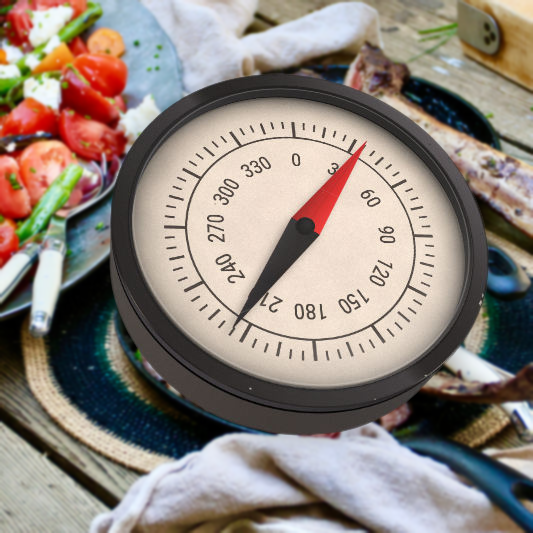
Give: 35
